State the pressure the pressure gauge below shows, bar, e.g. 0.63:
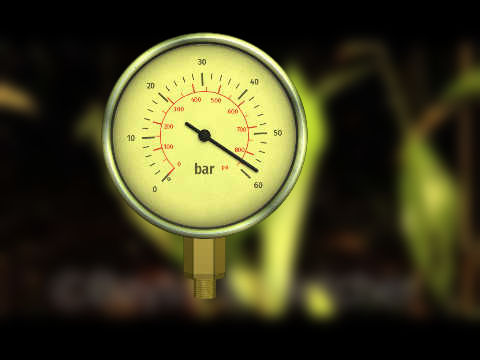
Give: 58
